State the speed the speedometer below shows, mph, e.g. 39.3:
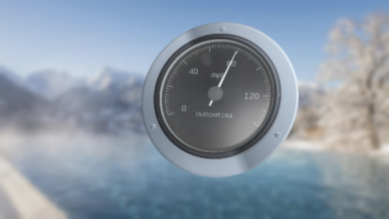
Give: 80
